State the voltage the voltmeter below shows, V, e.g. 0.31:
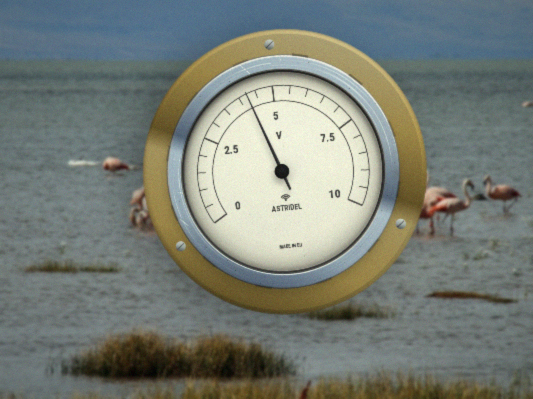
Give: 4.25
